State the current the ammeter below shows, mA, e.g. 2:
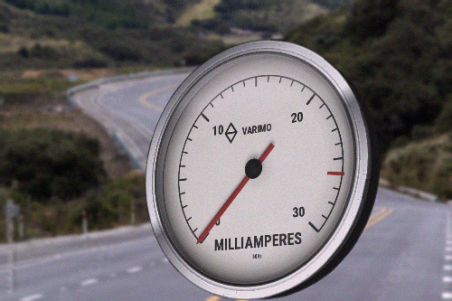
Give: 0
